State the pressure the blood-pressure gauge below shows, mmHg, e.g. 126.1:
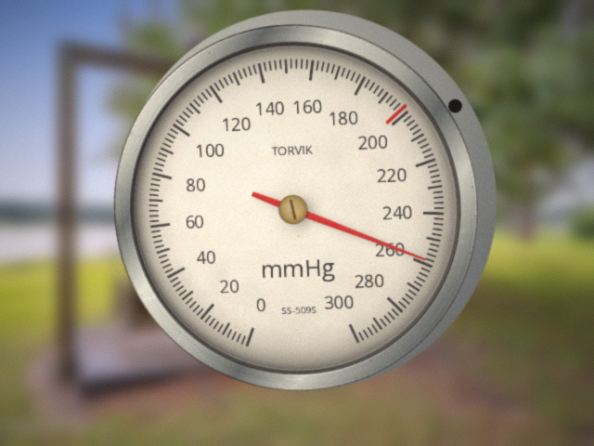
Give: 258
